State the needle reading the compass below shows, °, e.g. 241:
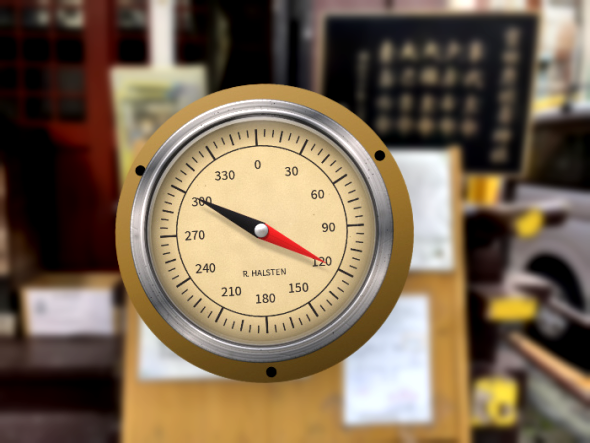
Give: 120
